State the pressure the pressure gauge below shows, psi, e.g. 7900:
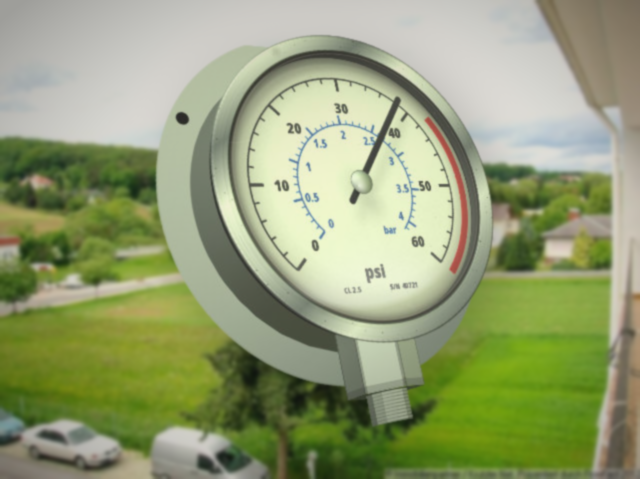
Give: 38
